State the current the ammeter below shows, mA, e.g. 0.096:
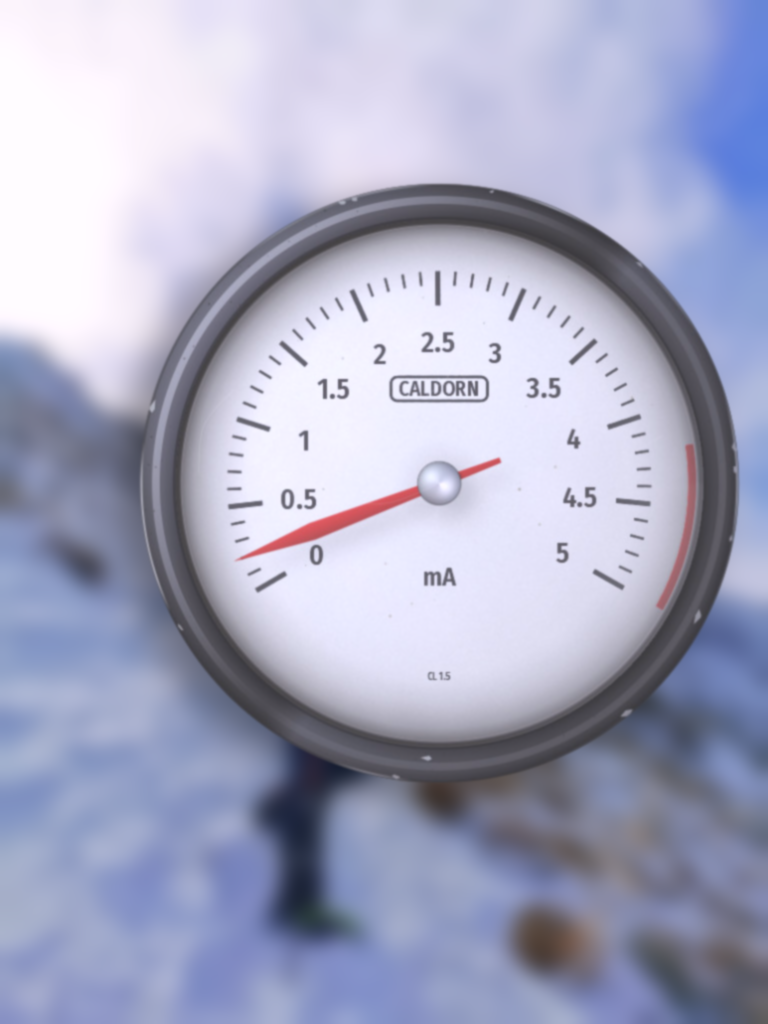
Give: 0.2
